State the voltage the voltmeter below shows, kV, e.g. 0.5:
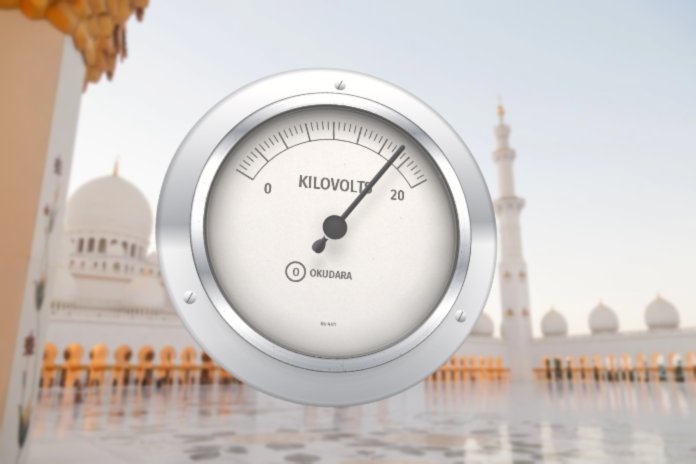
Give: 16.5
